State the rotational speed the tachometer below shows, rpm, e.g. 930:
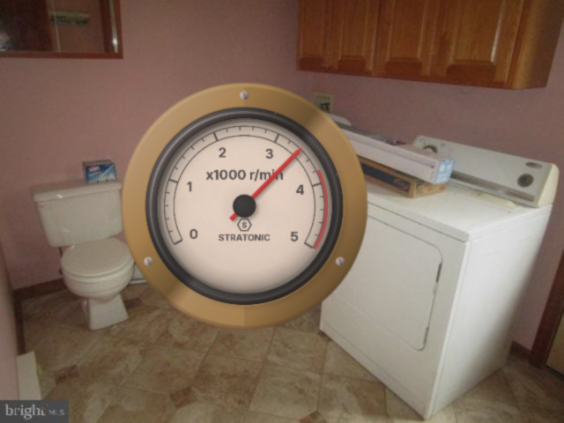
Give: 3400
